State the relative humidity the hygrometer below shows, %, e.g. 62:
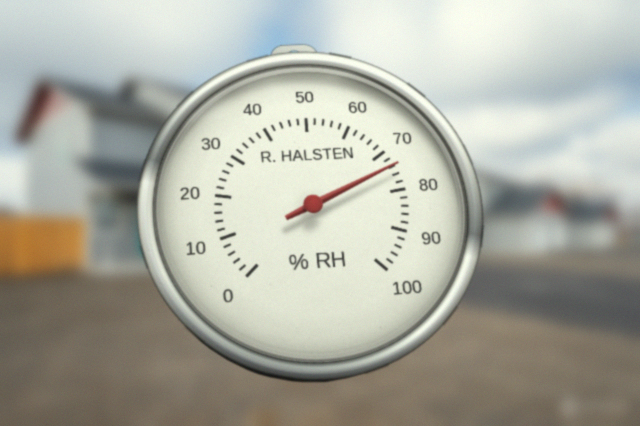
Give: 74
